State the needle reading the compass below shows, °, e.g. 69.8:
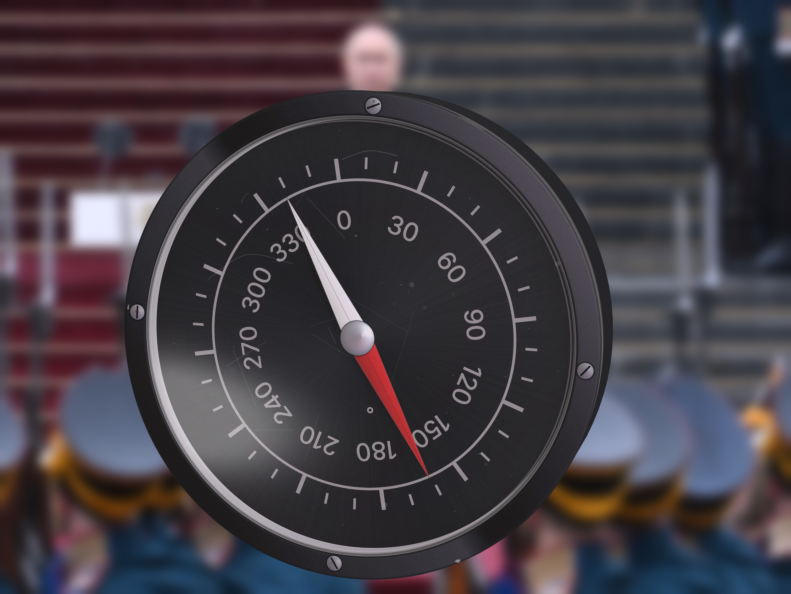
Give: 160
